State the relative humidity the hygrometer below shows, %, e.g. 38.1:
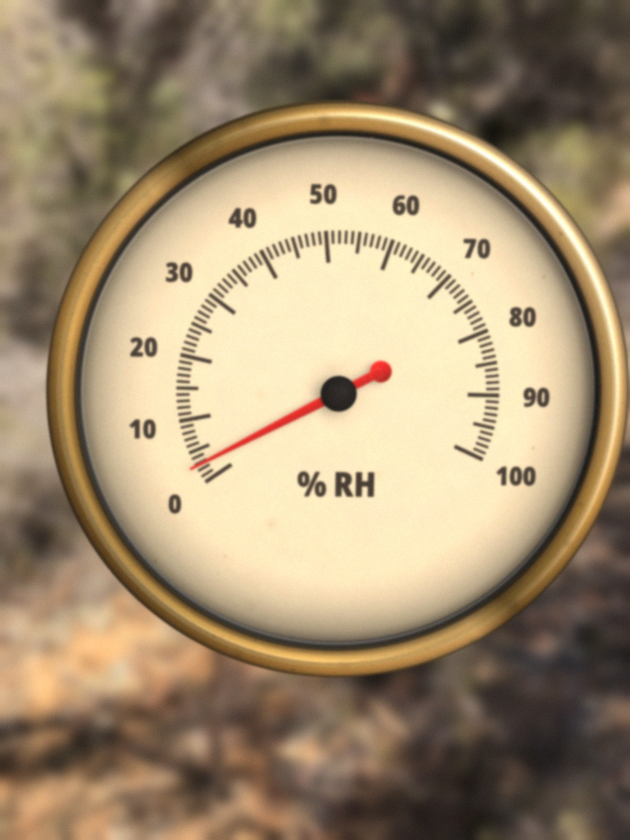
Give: 3
